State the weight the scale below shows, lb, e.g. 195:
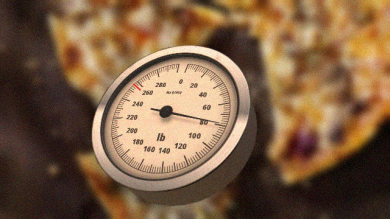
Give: 80
